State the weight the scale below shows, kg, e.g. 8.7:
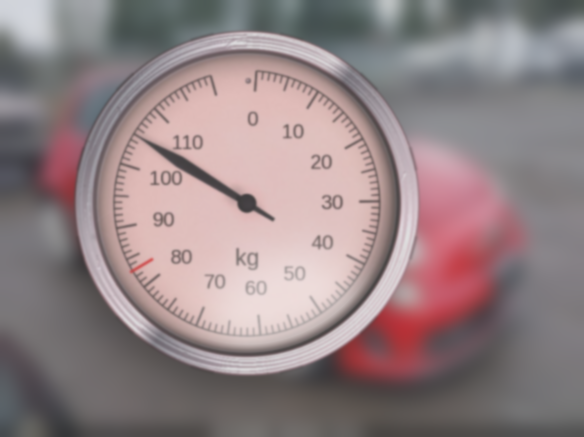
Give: 105
